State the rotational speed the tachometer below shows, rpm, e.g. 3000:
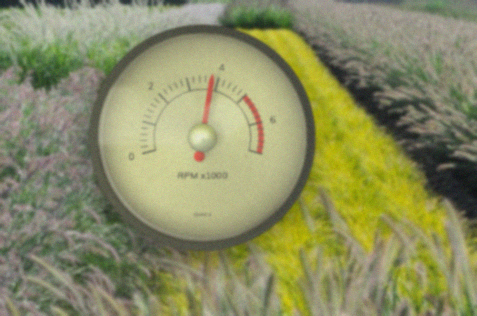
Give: 3800
